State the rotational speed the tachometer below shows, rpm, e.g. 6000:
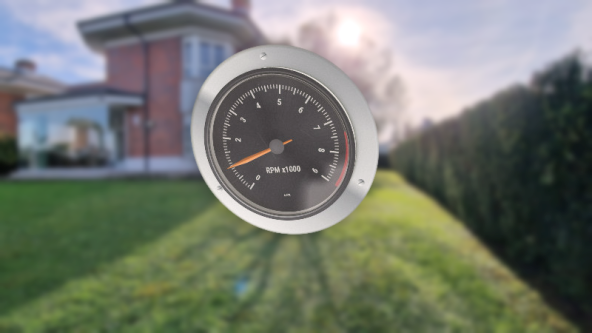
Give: 1000
